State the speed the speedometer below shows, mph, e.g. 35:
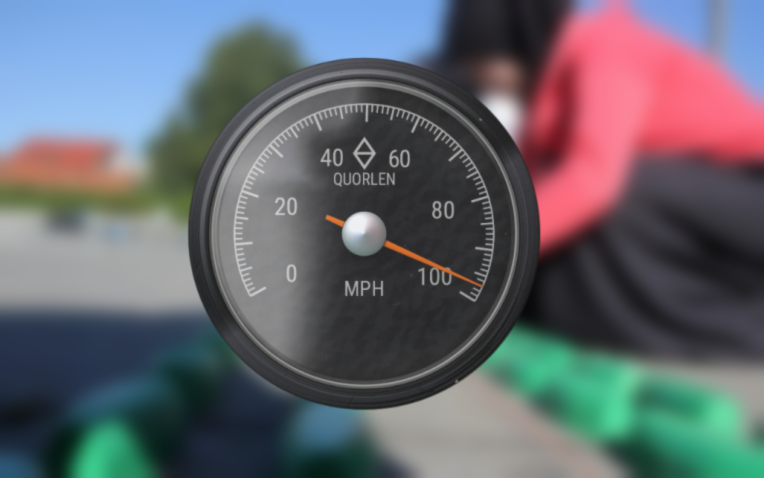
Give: 97
